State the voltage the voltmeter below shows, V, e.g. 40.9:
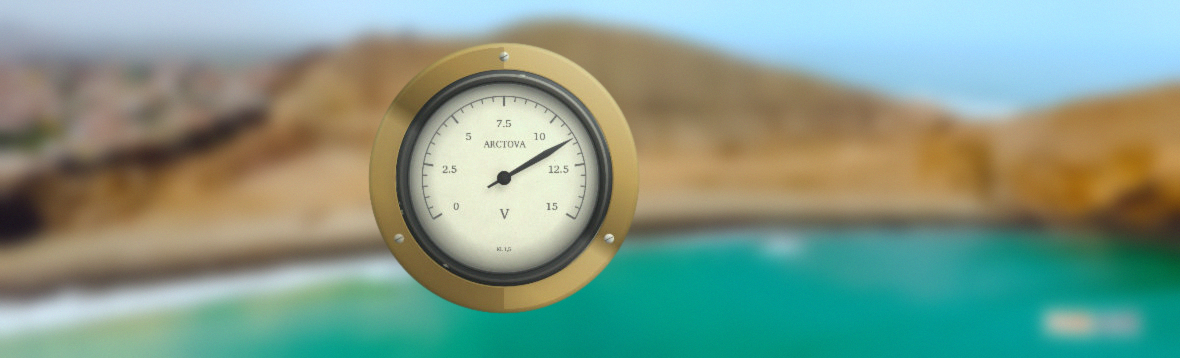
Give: 11.25
